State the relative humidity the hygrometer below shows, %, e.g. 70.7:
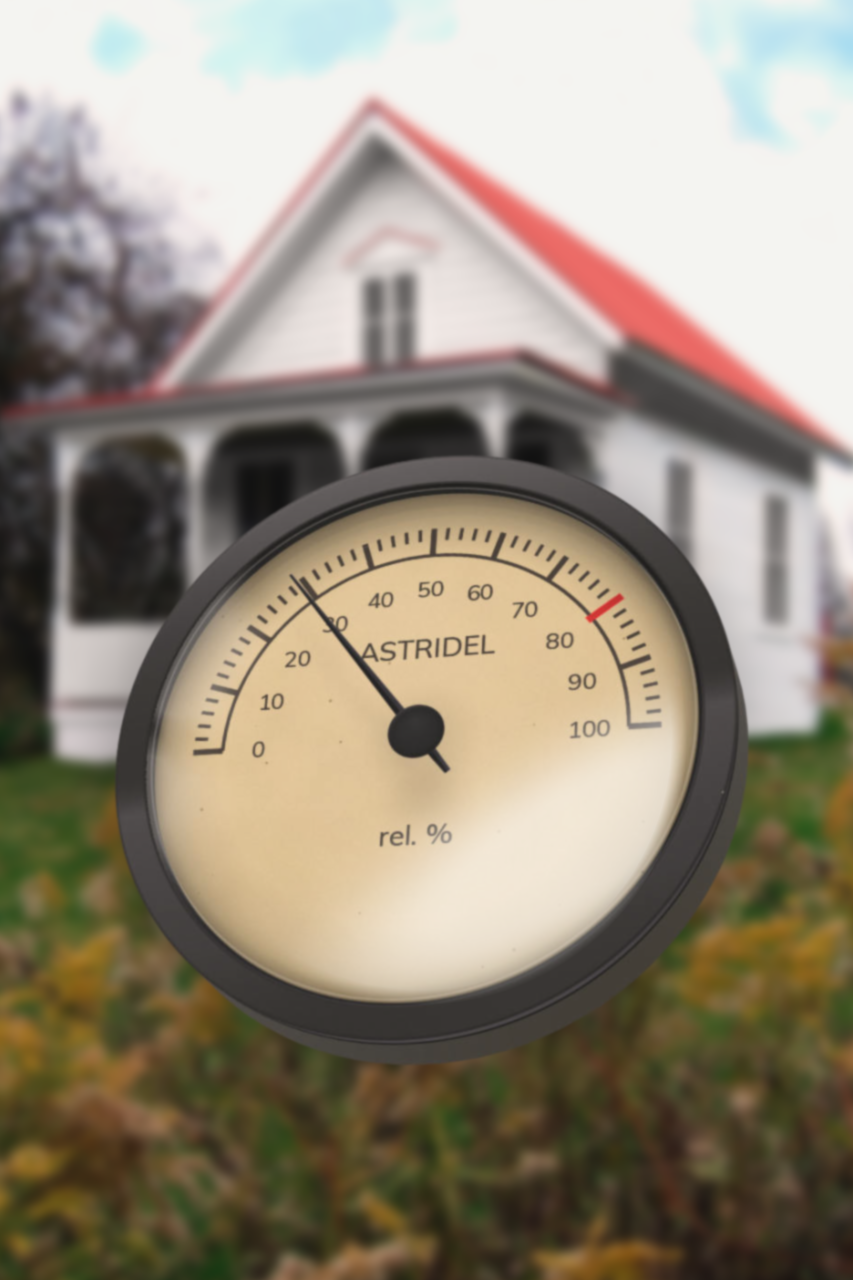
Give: 29
